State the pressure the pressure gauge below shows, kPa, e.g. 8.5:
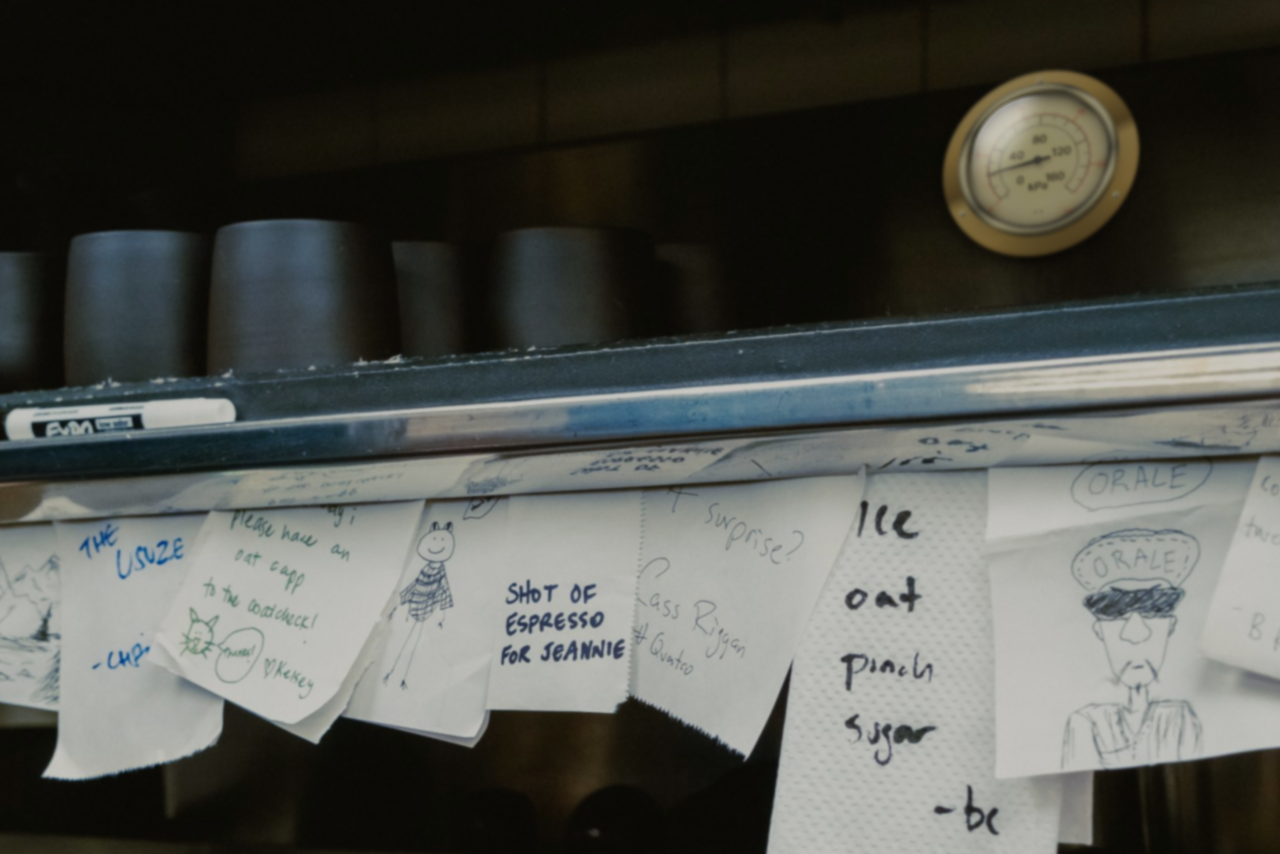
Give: 20
